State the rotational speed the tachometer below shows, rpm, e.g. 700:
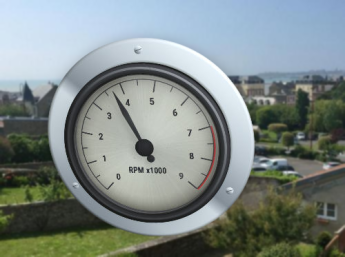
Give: 3750
